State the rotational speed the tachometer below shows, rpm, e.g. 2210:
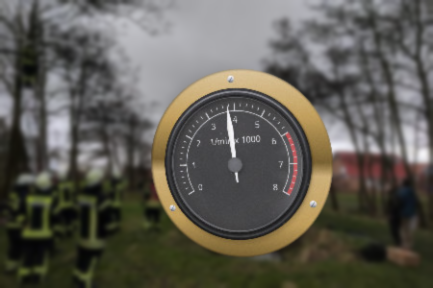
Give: 3800
